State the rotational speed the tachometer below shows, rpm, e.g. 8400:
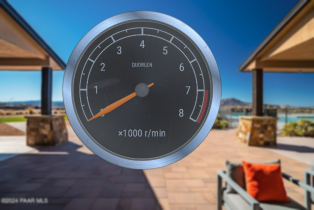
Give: 0
